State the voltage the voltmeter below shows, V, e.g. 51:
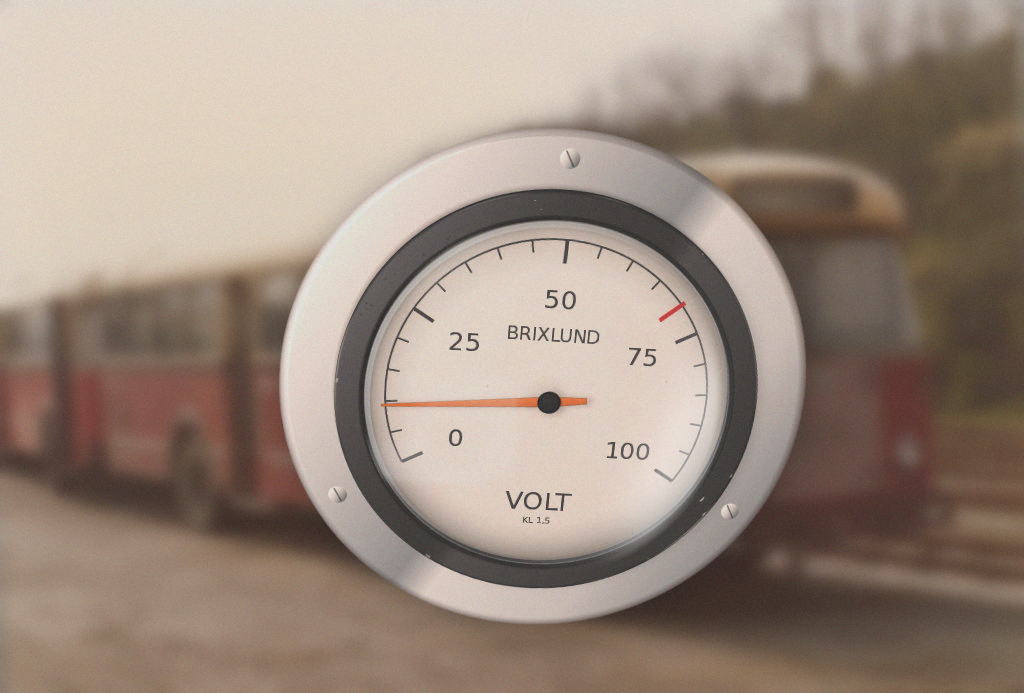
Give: 10
